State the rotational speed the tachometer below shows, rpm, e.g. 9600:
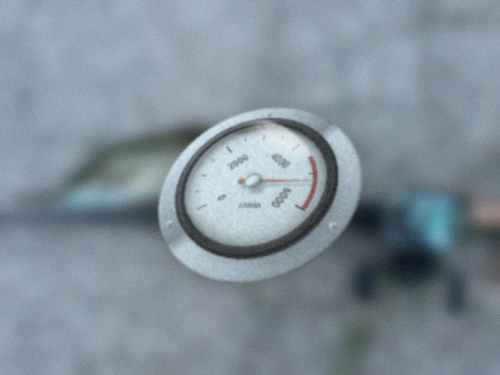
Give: 5250
